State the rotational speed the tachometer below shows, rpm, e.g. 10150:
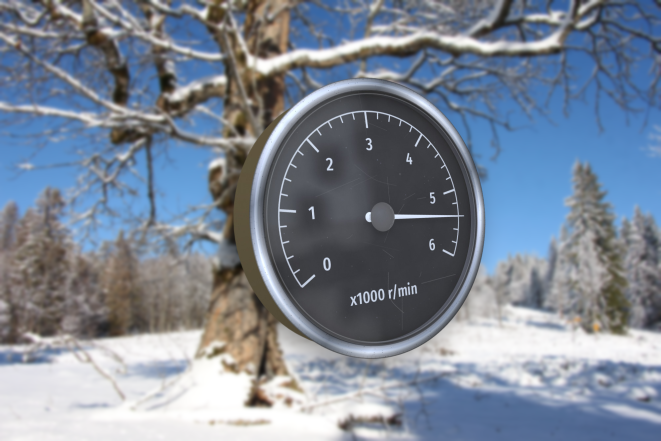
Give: 5400
